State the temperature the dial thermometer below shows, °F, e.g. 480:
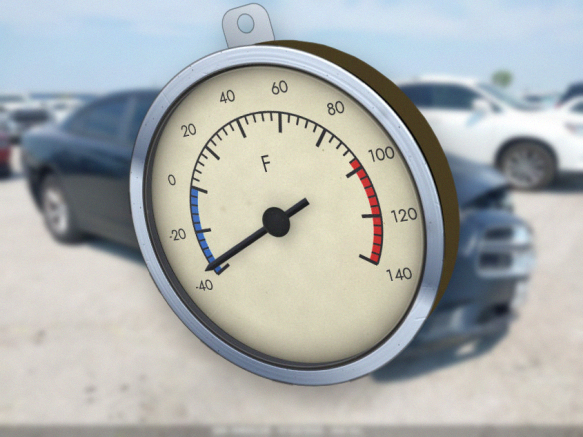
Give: -36
